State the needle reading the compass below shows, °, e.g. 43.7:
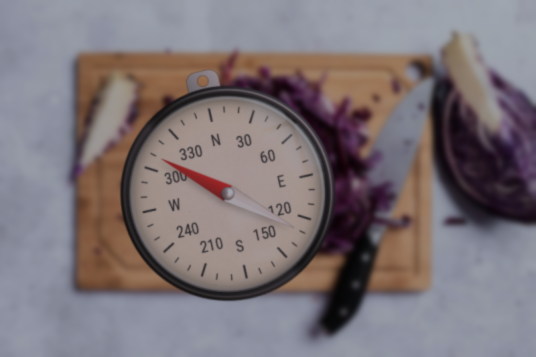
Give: 310
